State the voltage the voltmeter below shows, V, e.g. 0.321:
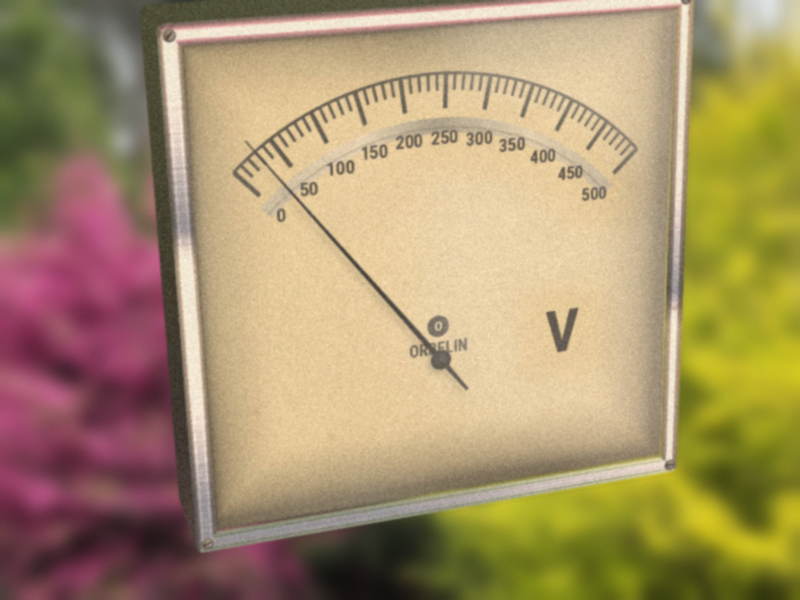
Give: 30
